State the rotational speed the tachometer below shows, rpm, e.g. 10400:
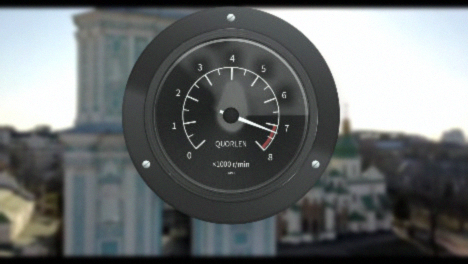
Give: 7250
